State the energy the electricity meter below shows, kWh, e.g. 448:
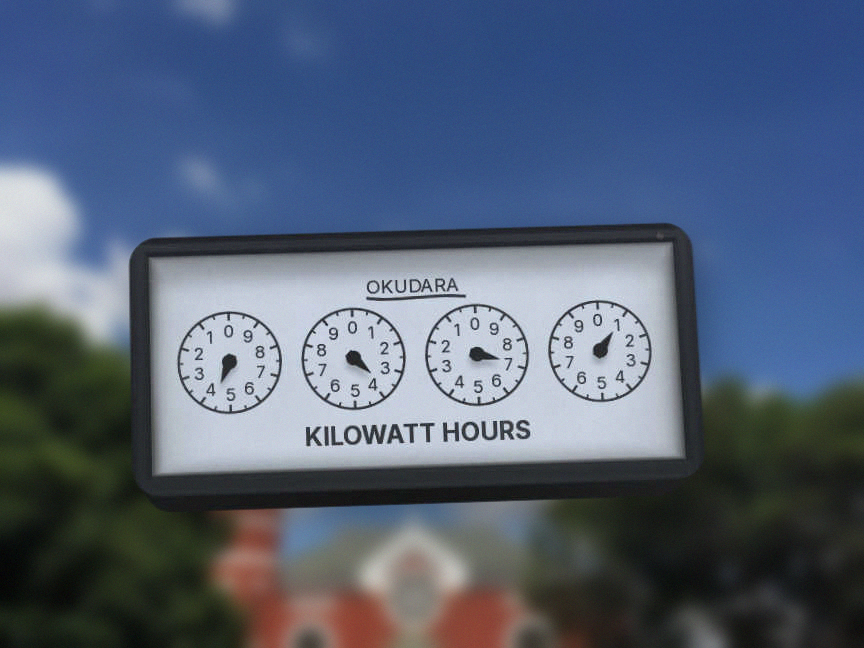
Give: 4371
